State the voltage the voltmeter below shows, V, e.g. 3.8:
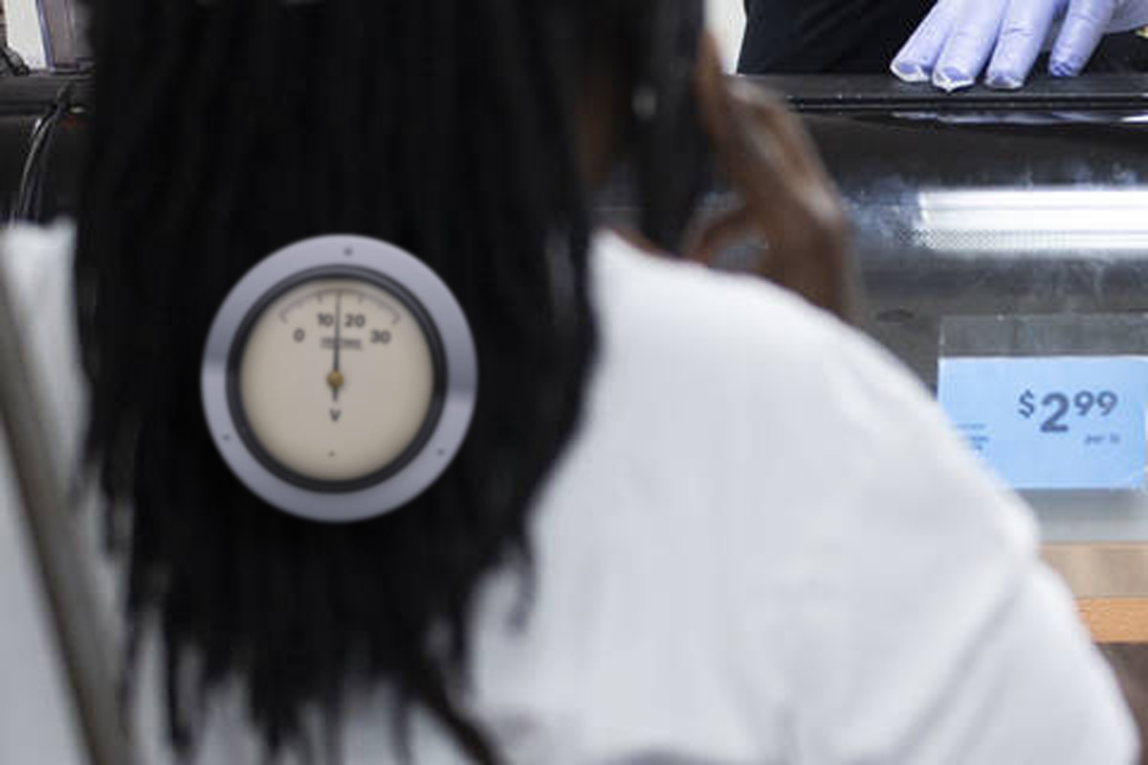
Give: 15
